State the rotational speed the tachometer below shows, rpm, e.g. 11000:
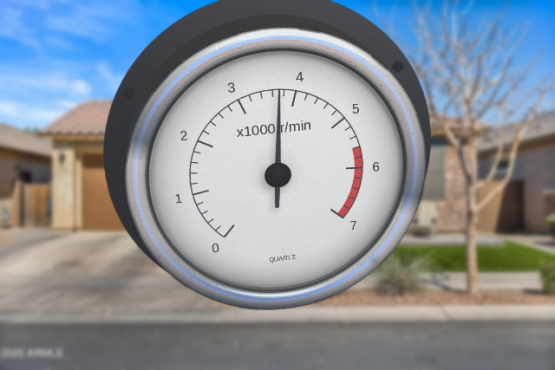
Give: 3700
